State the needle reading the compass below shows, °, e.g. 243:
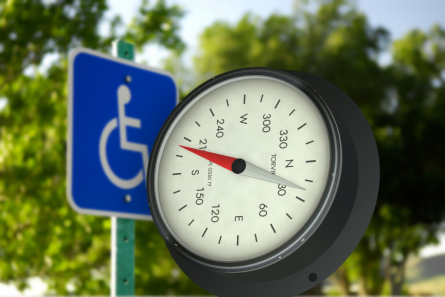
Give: 202.5
